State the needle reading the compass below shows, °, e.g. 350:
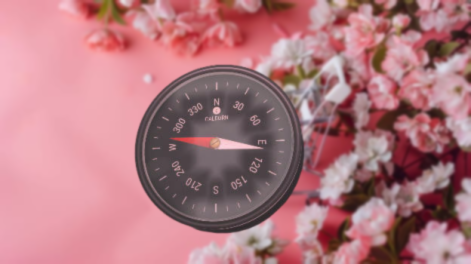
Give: 280
